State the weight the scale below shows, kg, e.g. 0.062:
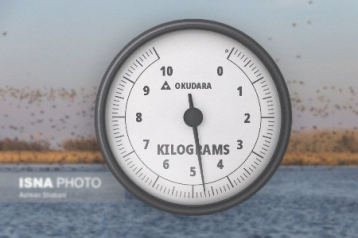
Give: 4.7
